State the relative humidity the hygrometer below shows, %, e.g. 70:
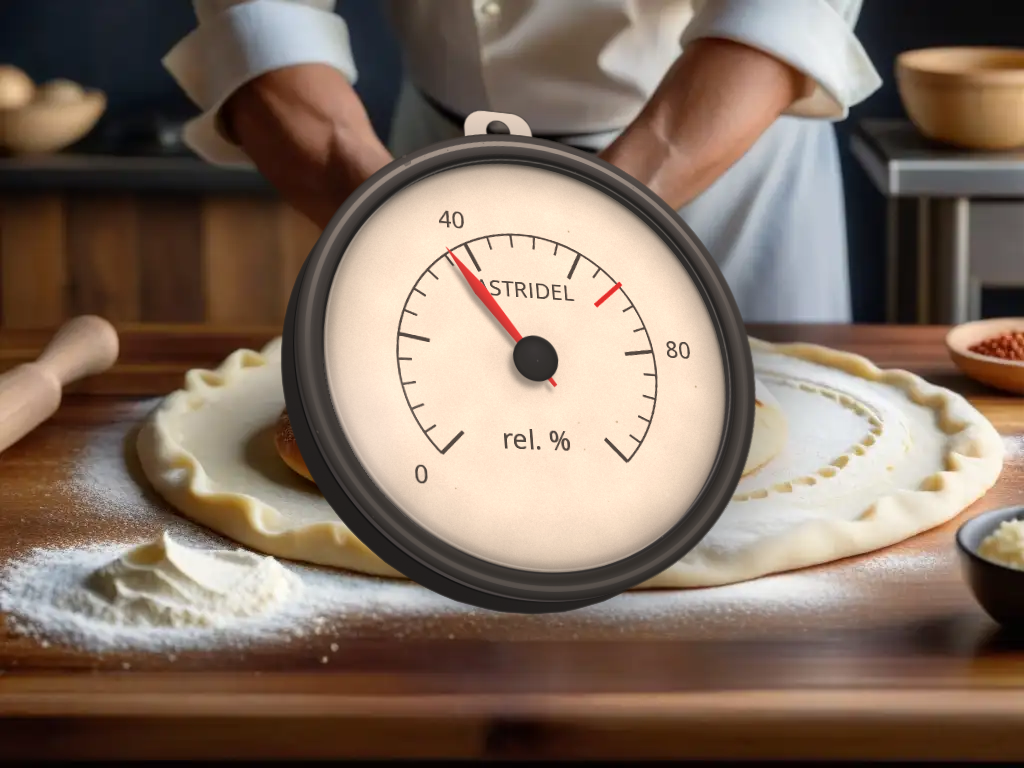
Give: 36
